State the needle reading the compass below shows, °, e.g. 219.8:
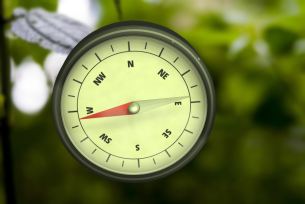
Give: 262.5
